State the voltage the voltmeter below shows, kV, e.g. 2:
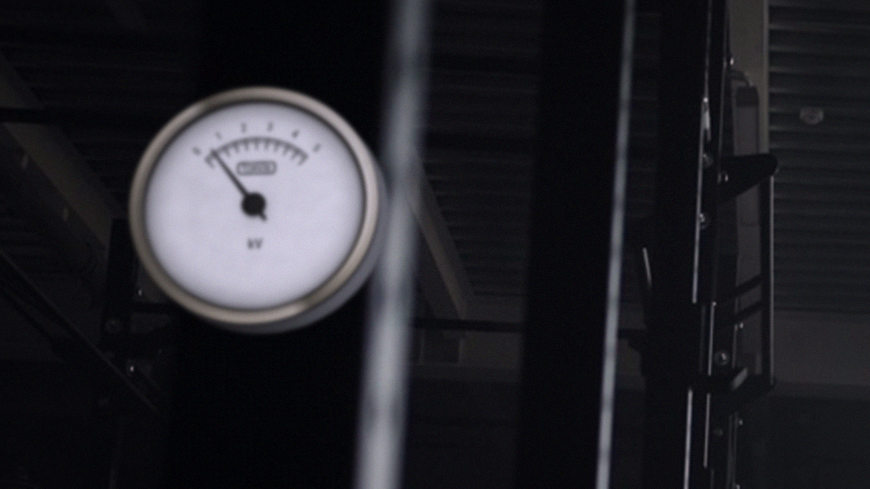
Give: 0.5
